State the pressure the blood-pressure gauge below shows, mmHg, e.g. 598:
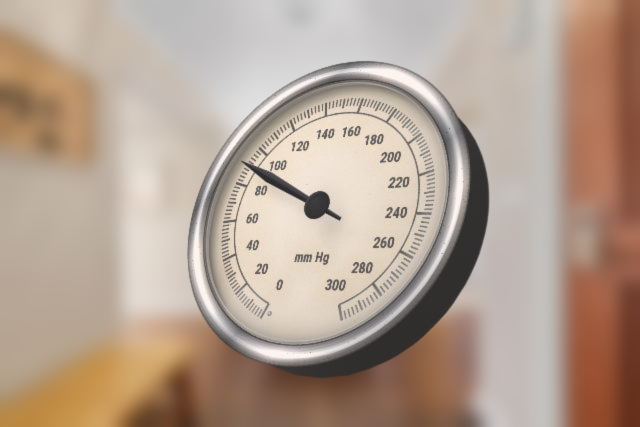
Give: 90
